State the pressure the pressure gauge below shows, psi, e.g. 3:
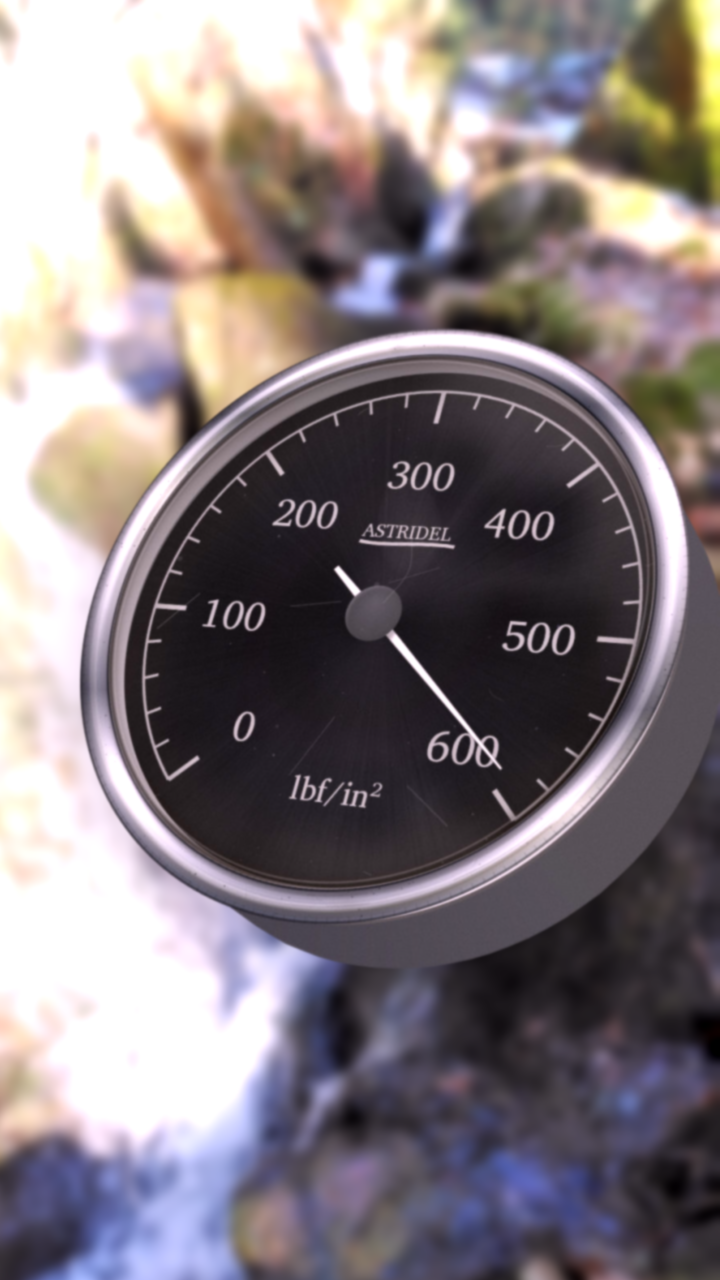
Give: 590
